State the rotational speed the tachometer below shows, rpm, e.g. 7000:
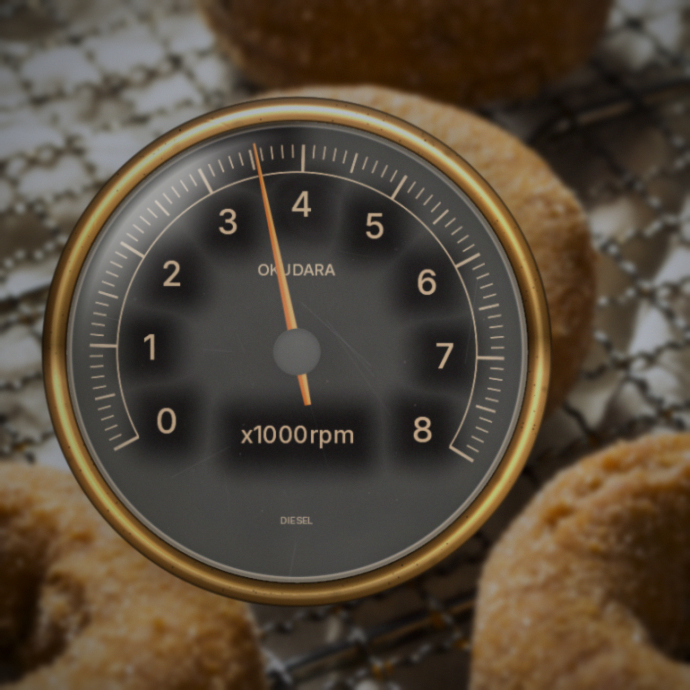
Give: 3550
